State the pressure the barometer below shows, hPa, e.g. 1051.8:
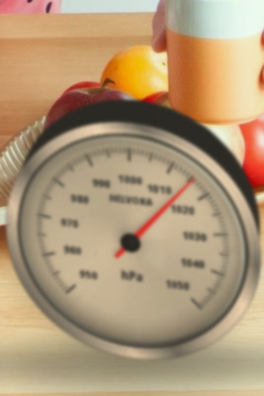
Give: 1015
